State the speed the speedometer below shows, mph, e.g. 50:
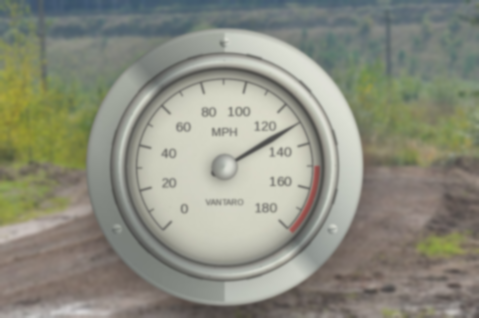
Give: 130
